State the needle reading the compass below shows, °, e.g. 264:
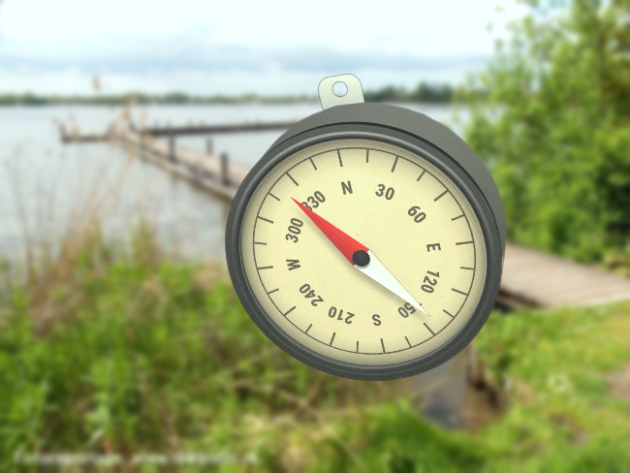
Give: 322.5
